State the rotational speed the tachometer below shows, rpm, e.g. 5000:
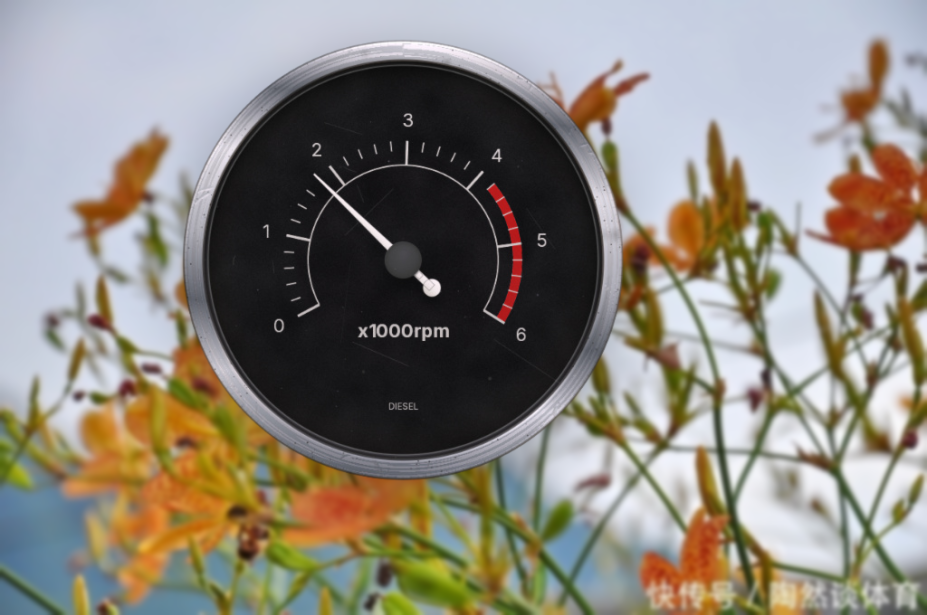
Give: 1800
